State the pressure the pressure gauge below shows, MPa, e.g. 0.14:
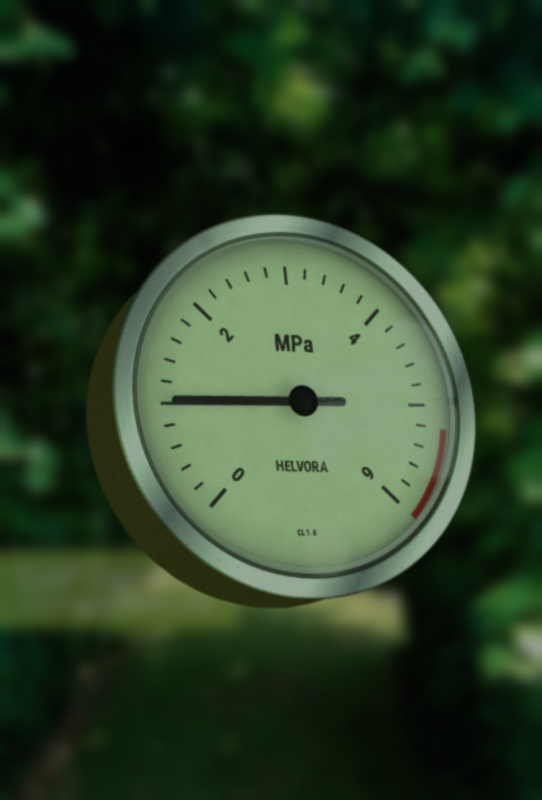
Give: 1
